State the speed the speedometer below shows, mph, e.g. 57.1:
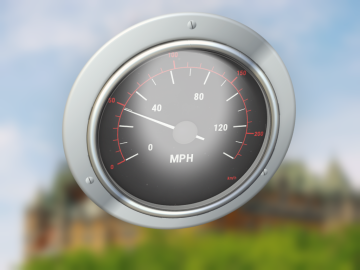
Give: 30
